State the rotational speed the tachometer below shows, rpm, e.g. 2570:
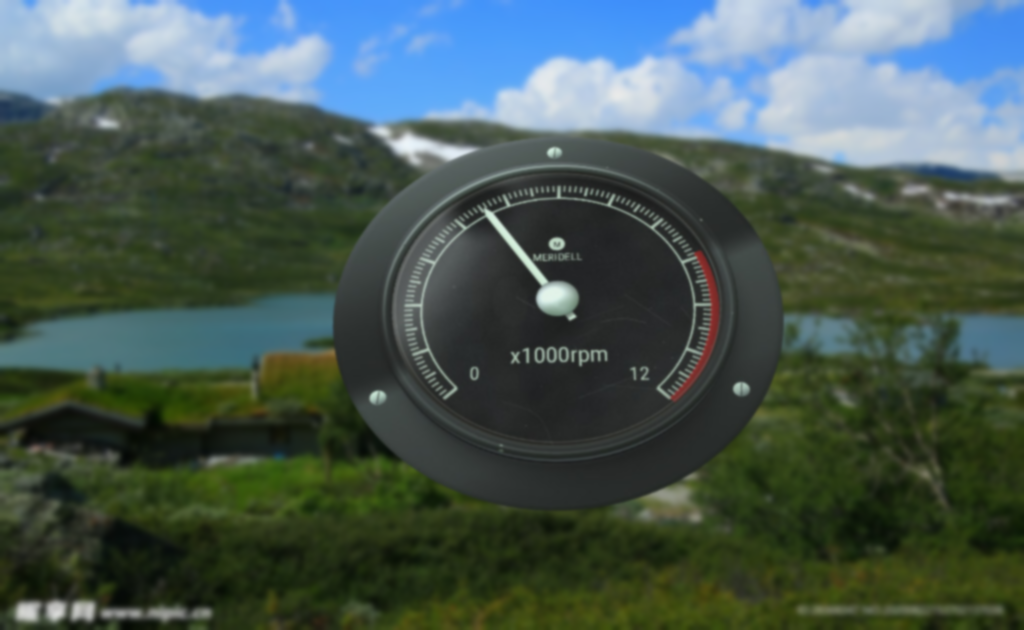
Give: 4500
